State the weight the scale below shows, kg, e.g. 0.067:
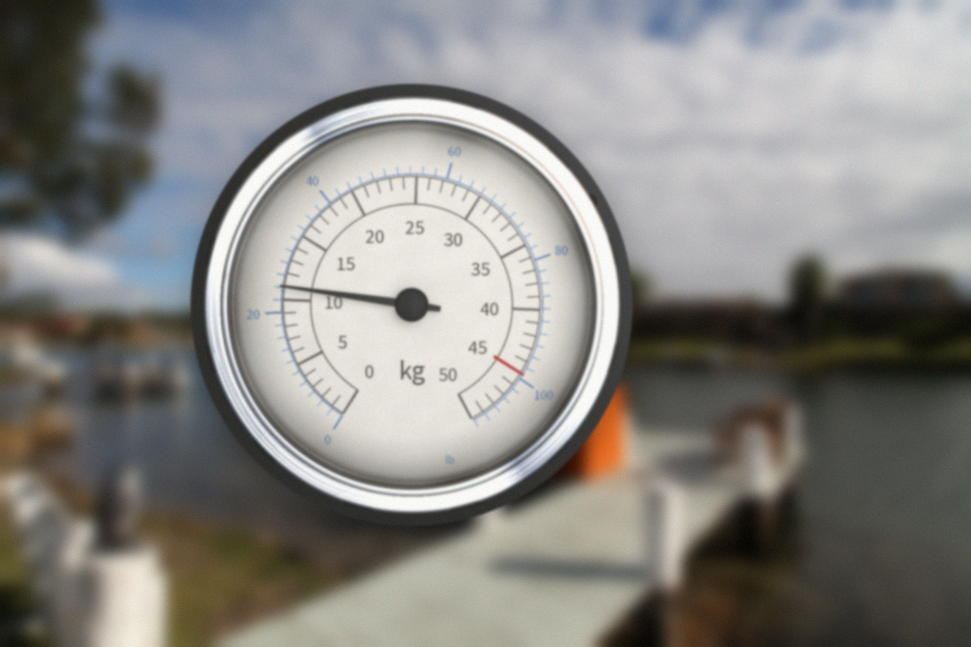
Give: 11
